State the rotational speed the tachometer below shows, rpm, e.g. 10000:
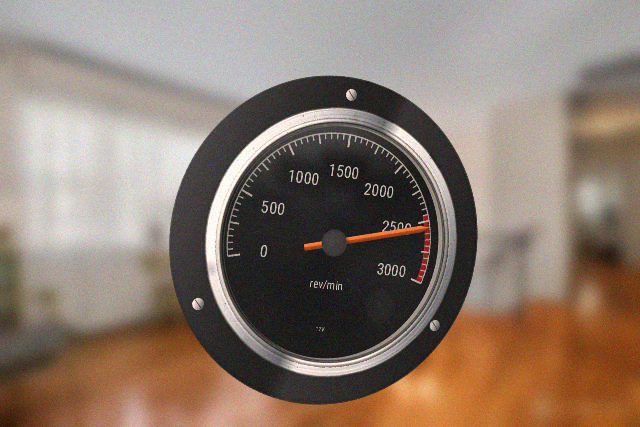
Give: 2550
